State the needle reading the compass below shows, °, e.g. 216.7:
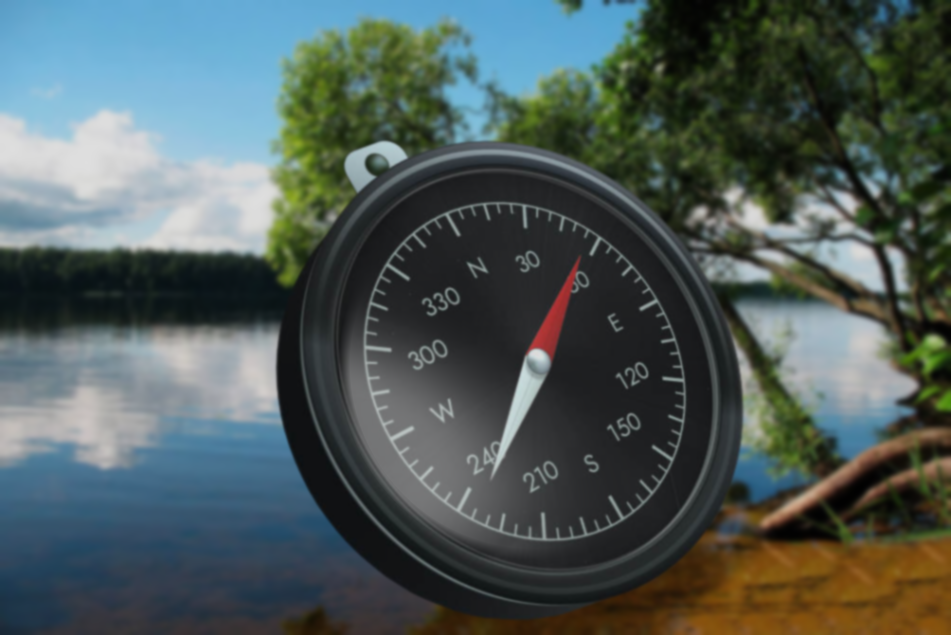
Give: 55
